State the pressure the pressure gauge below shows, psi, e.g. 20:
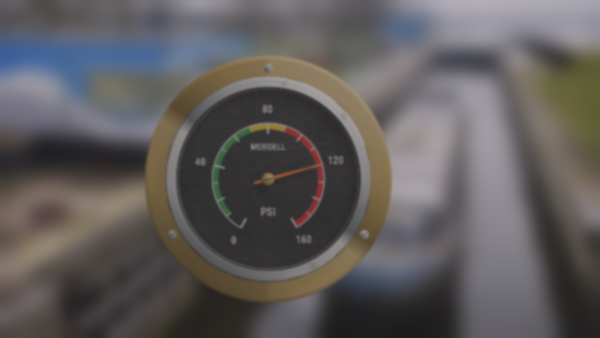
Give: 120
